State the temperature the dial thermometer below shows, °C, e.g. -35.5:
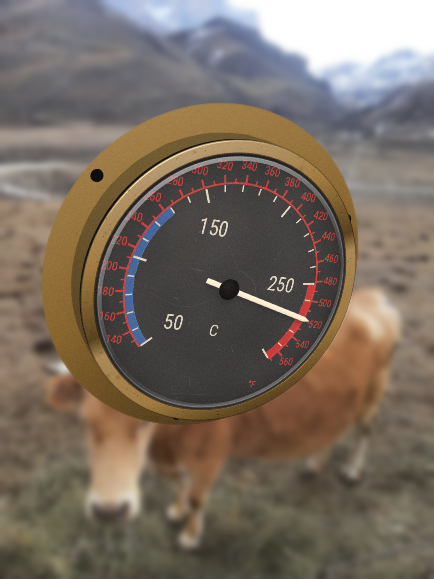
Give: 270
